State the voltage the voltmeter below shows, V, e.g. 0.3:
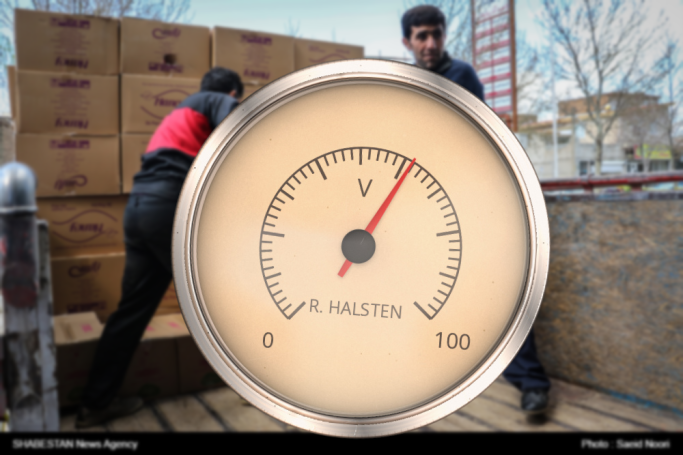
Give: 62
